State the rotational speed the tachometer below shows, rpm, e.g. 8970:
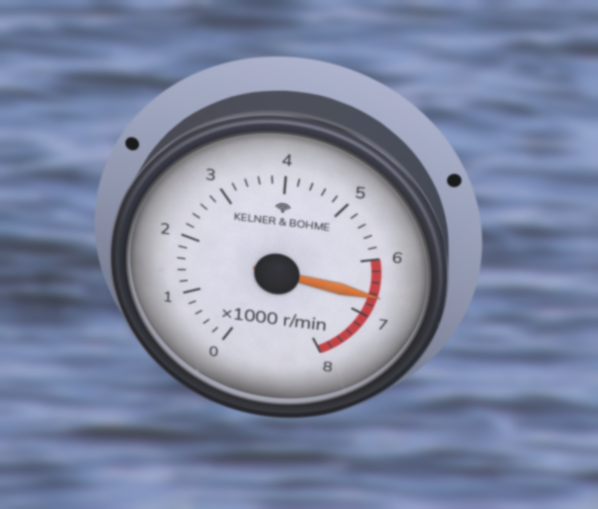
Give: 6600
